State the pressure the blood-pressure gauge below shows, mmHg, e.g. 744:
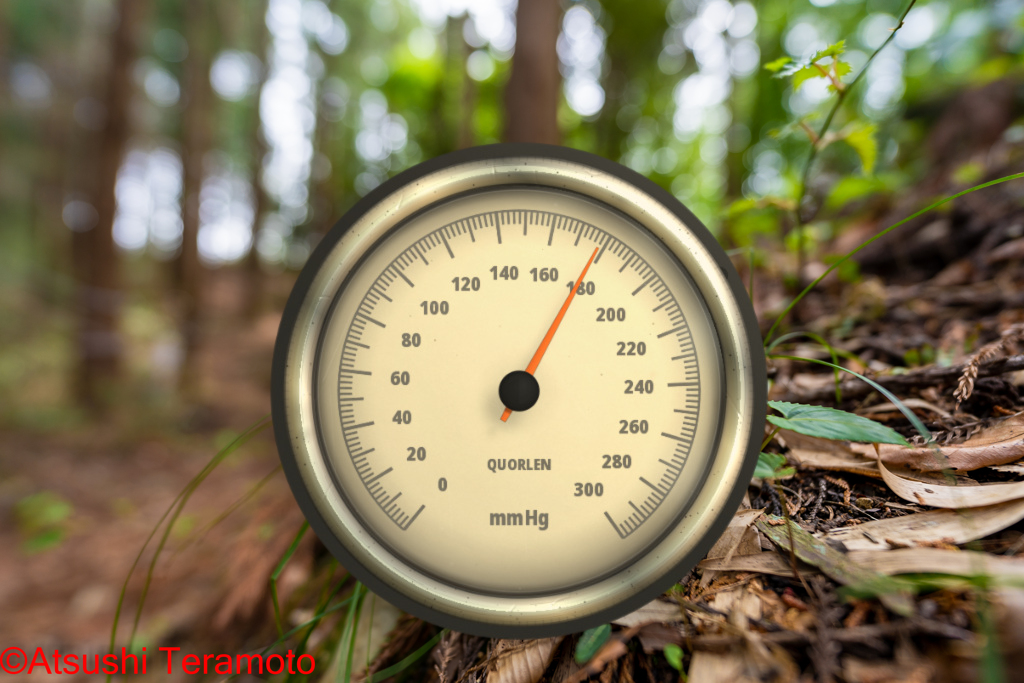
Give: 178
